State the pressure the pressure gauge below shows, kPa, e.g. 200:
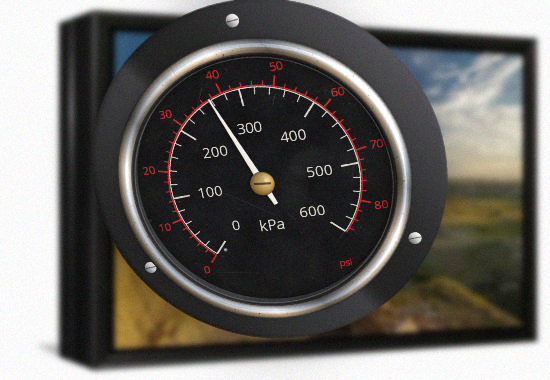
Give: 260
